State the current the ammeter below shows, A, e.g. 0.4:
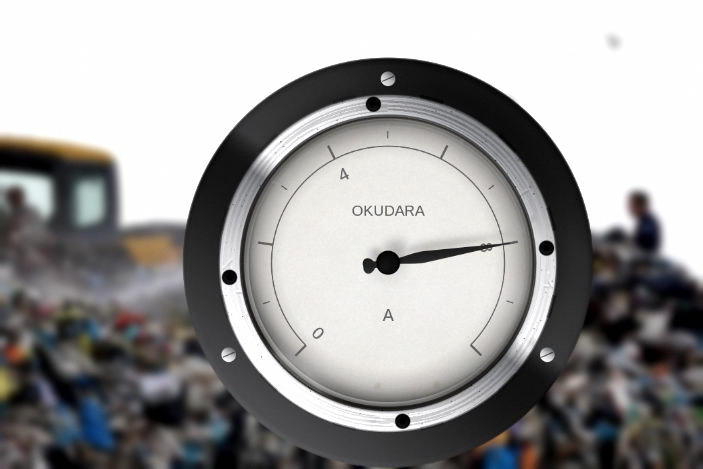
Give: 8
